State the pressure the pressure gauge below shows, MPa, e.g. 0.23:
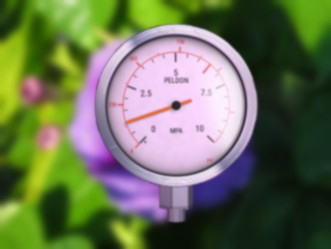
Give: 1
